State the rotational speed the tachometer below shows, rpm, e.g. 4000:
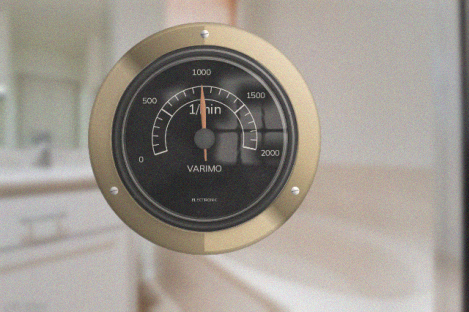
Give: 1000
